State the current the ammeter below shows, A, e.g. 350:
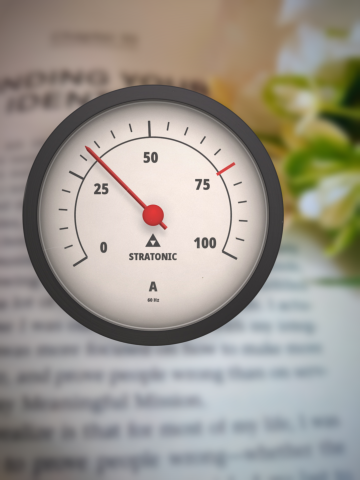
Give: 32.5
